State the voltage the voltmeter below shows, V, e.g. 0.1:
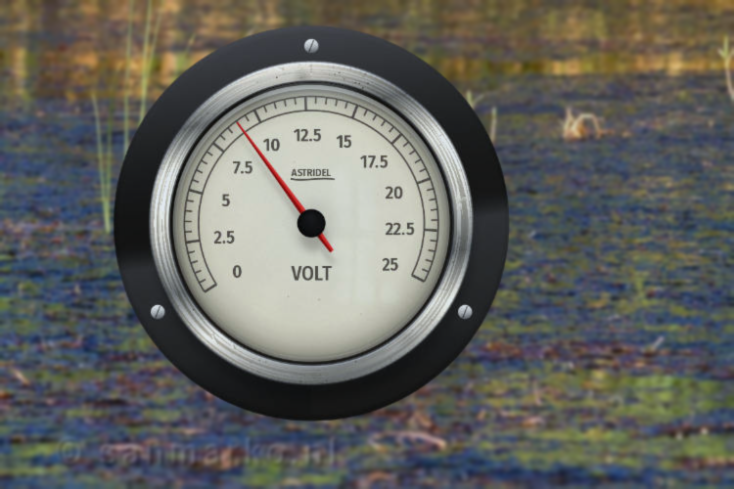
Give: 9
